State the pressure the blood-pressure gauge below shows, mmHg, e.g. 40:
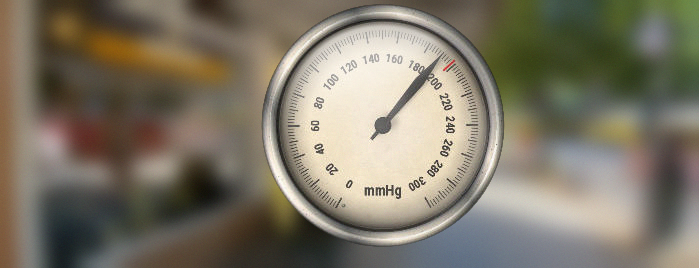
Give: 190
